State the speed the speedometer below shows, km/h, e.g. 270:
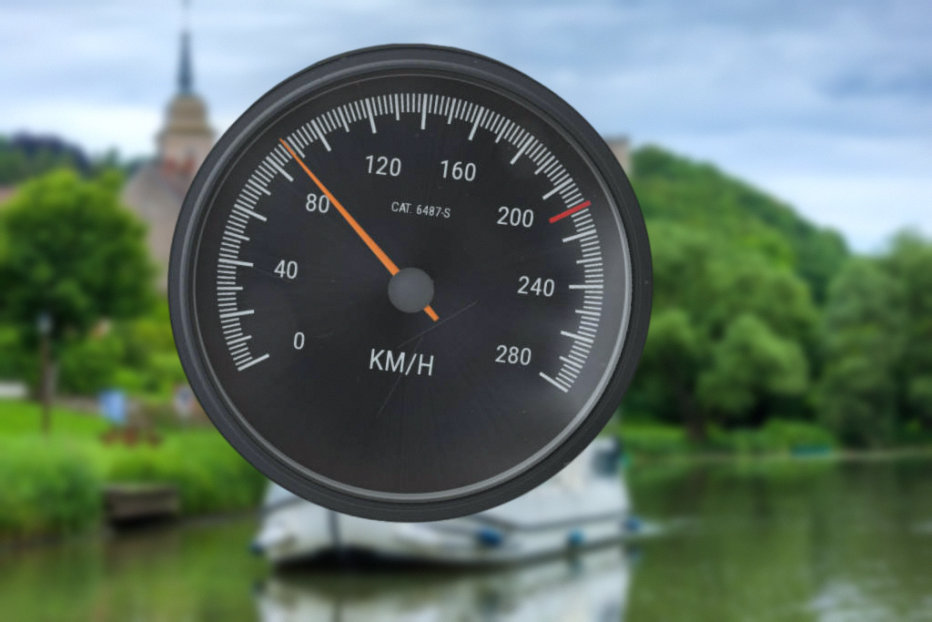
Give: 88
